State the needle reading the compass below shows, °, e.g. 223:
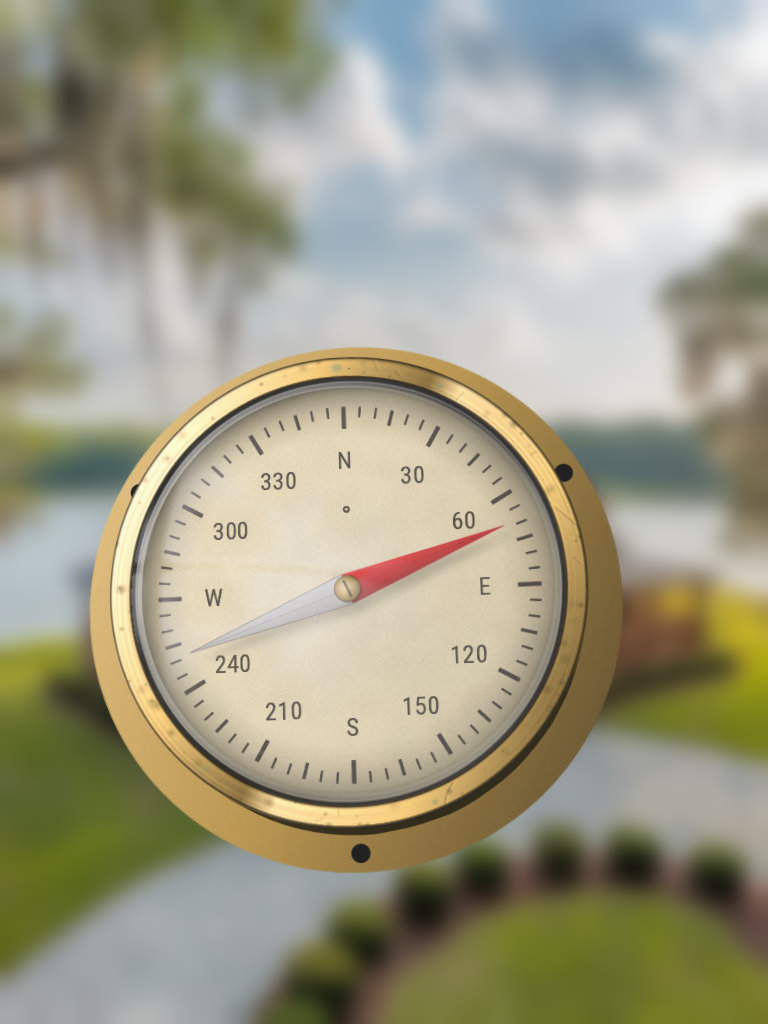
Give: 70
